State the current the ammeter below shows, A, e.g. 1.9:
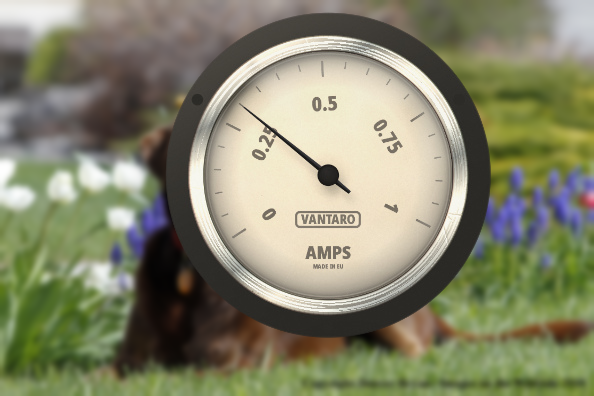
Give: 0.3
